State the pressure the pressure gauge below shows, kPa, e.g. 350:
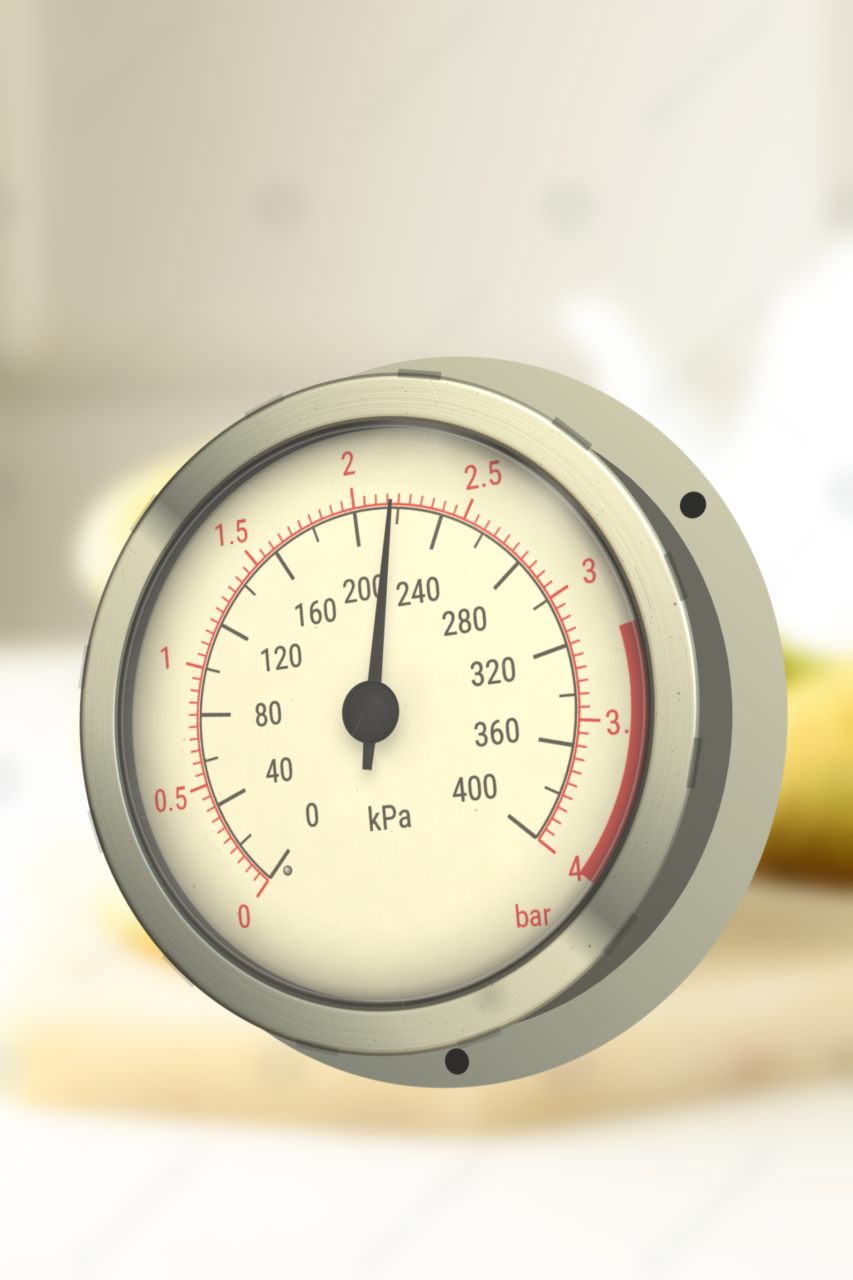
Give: 220
